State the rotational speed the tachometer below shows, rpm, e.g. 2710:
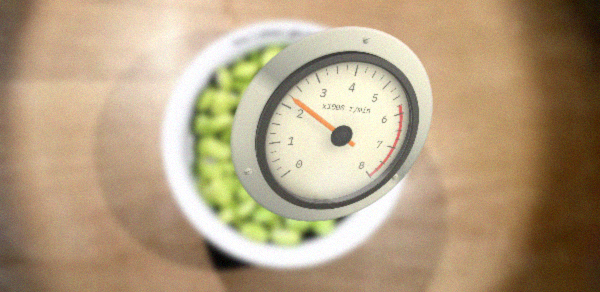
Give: 2250
